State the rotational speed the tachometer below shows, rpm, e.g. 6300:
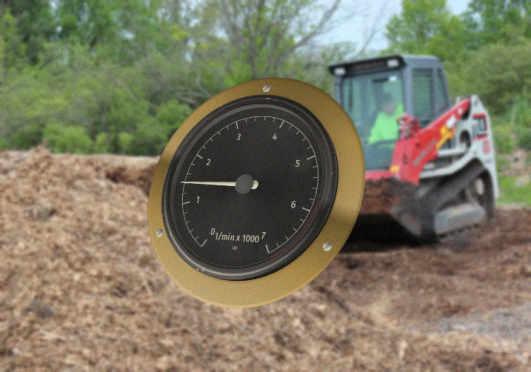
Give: 1400
